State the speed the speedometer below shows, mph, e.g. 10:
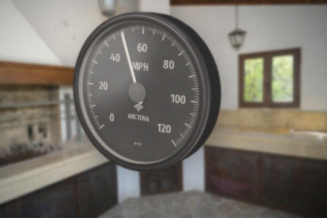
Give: 50
